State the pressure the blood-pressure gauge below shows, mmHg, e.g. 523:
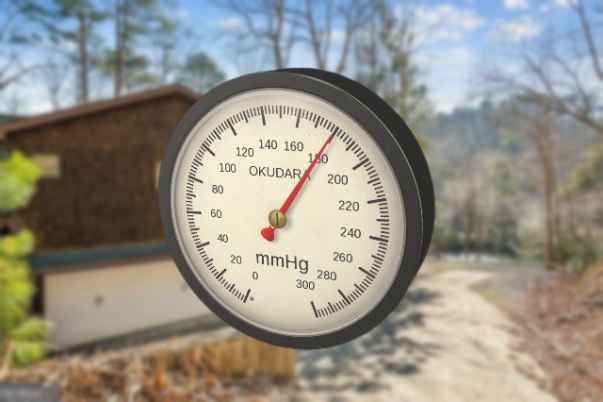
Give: 180
